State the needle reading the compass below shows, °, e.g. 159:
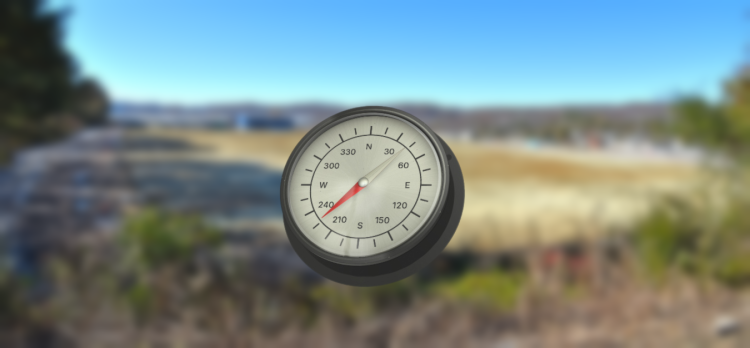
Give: 225
